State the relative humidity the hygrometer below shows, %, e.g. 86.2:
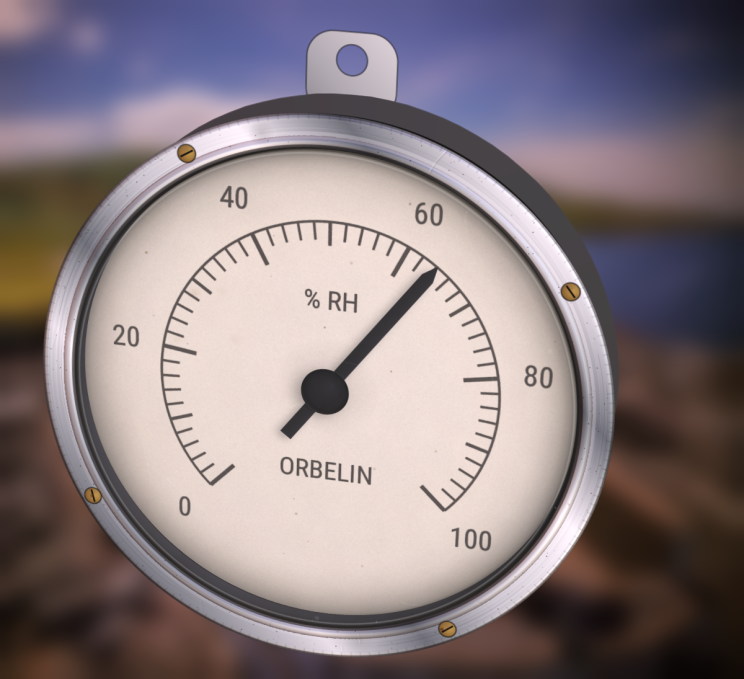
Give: 64
